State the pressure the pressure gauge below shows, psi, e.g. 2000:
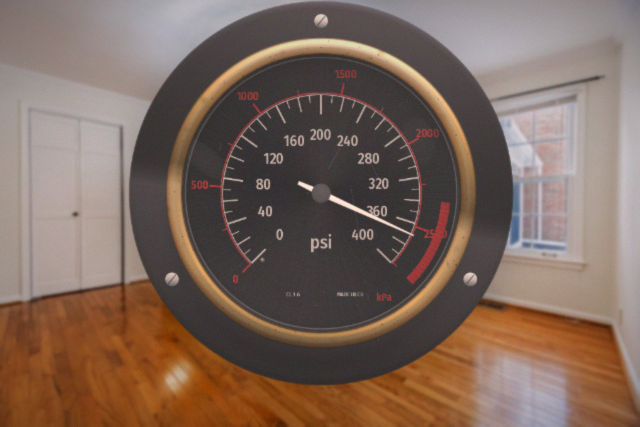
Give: 370
